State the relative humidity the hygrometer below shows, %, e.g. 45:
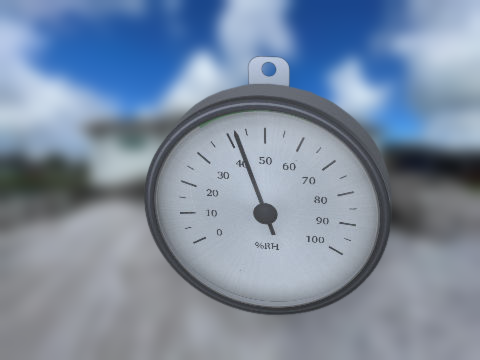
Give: 42.5
